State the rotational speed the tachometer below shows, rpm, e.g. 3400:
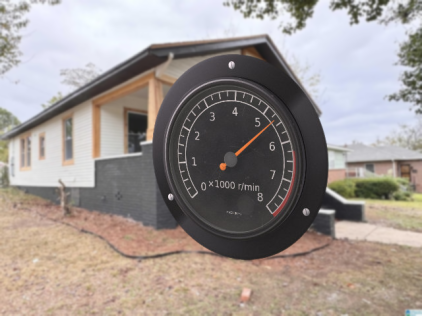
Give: 5375
